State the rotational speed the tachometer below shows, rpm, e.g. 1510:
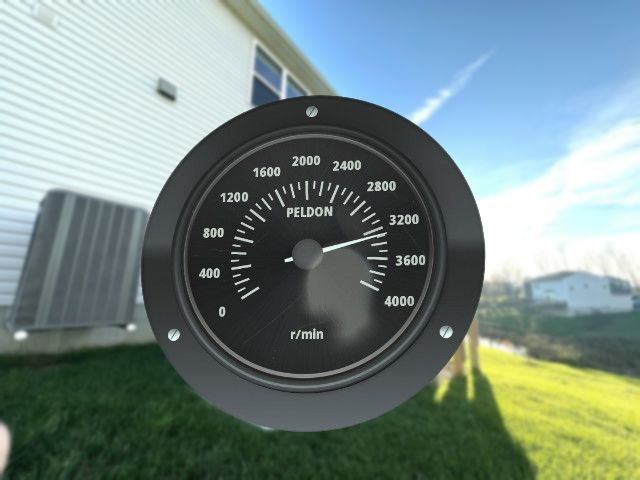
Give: 3300
